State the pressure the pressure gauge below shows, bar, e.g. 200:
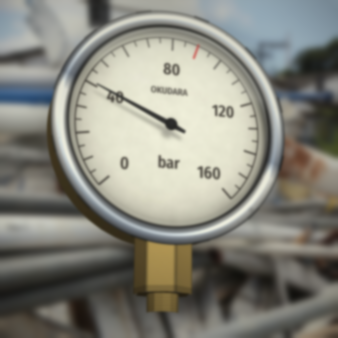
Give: 40
